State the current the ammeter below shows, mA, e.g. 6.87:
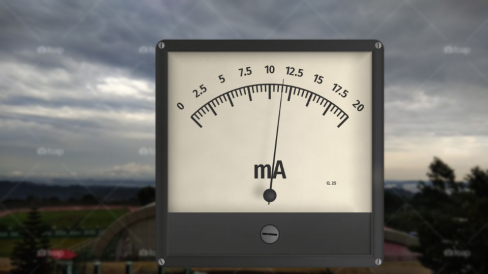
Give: 11.5
